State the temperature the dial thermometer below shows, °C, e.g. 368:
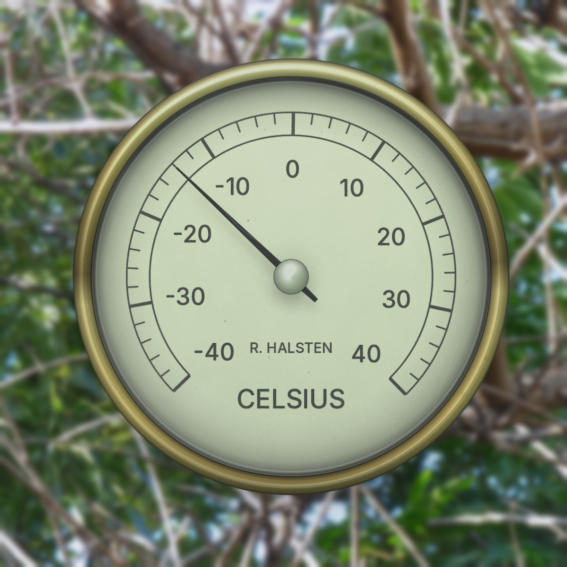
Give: -14
